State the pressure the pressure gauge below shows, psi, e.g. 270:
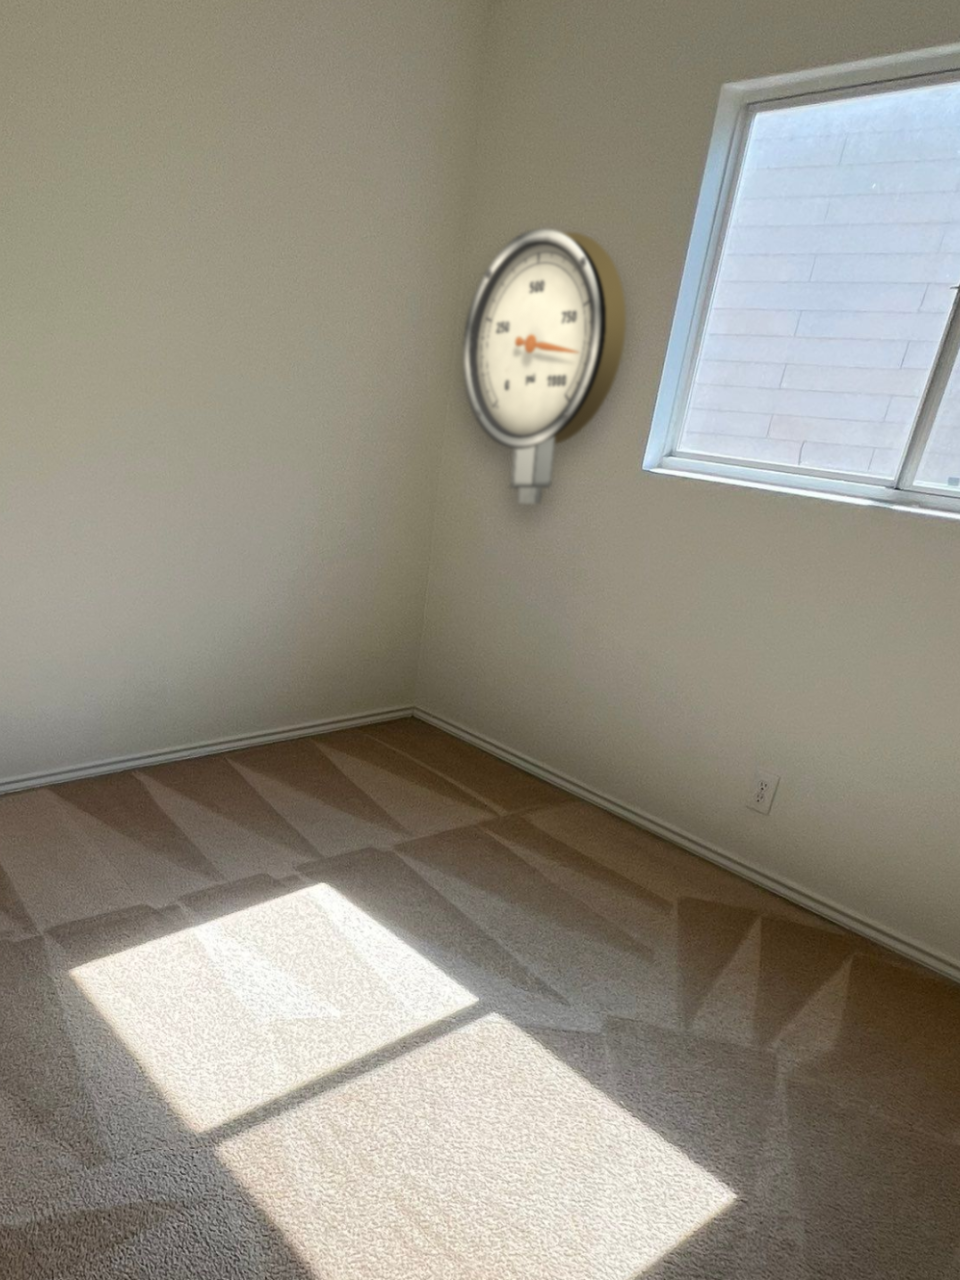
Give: 875
